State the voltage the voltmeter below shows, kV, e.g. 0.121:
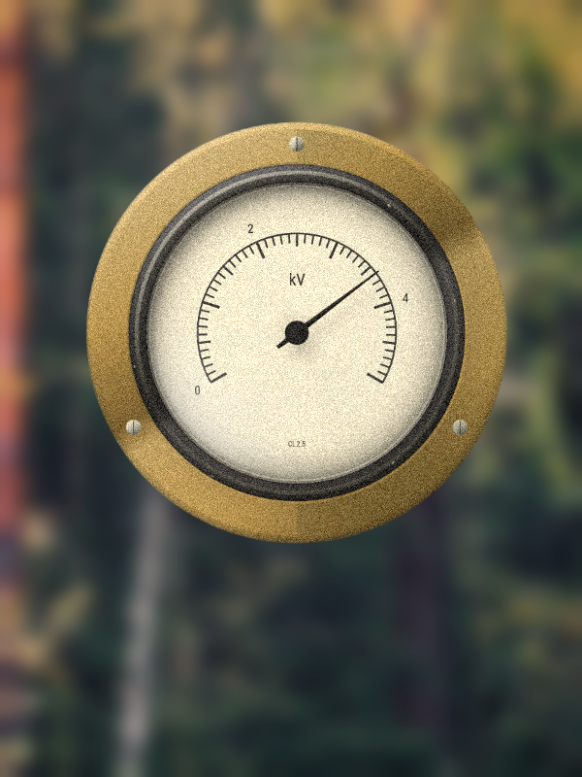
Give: 3.6
